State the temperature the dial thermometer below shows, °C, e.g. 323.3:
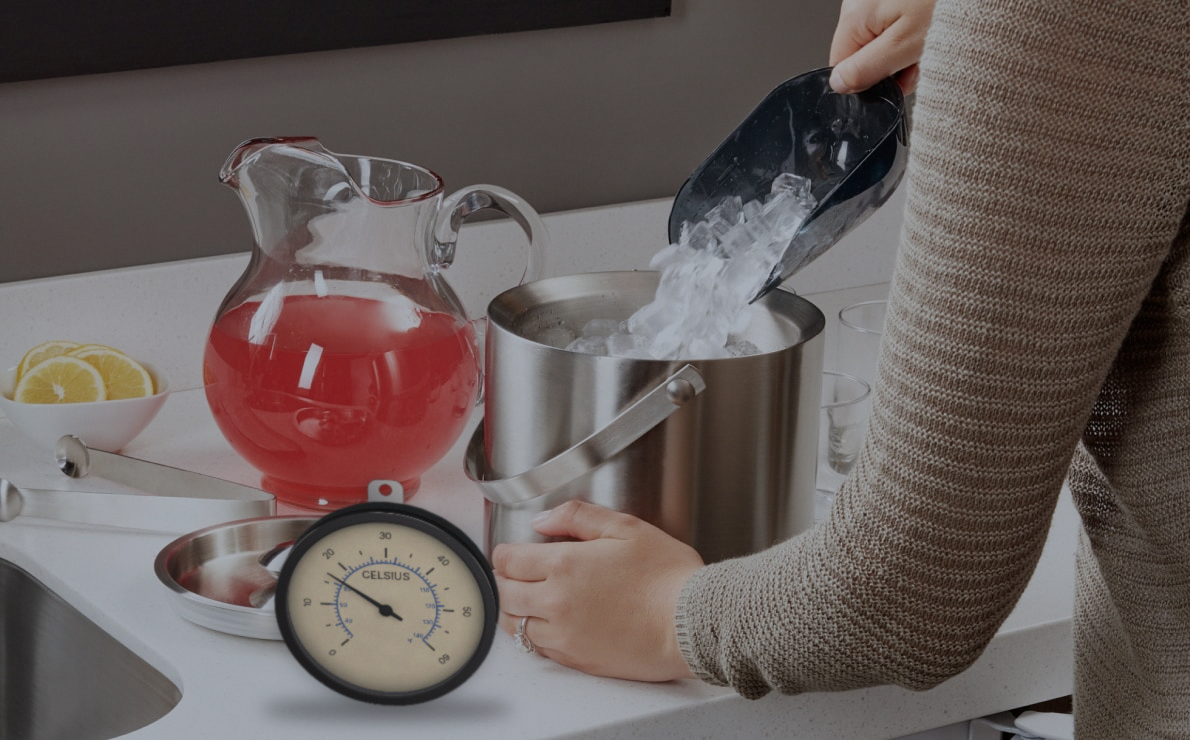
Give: 17.5
